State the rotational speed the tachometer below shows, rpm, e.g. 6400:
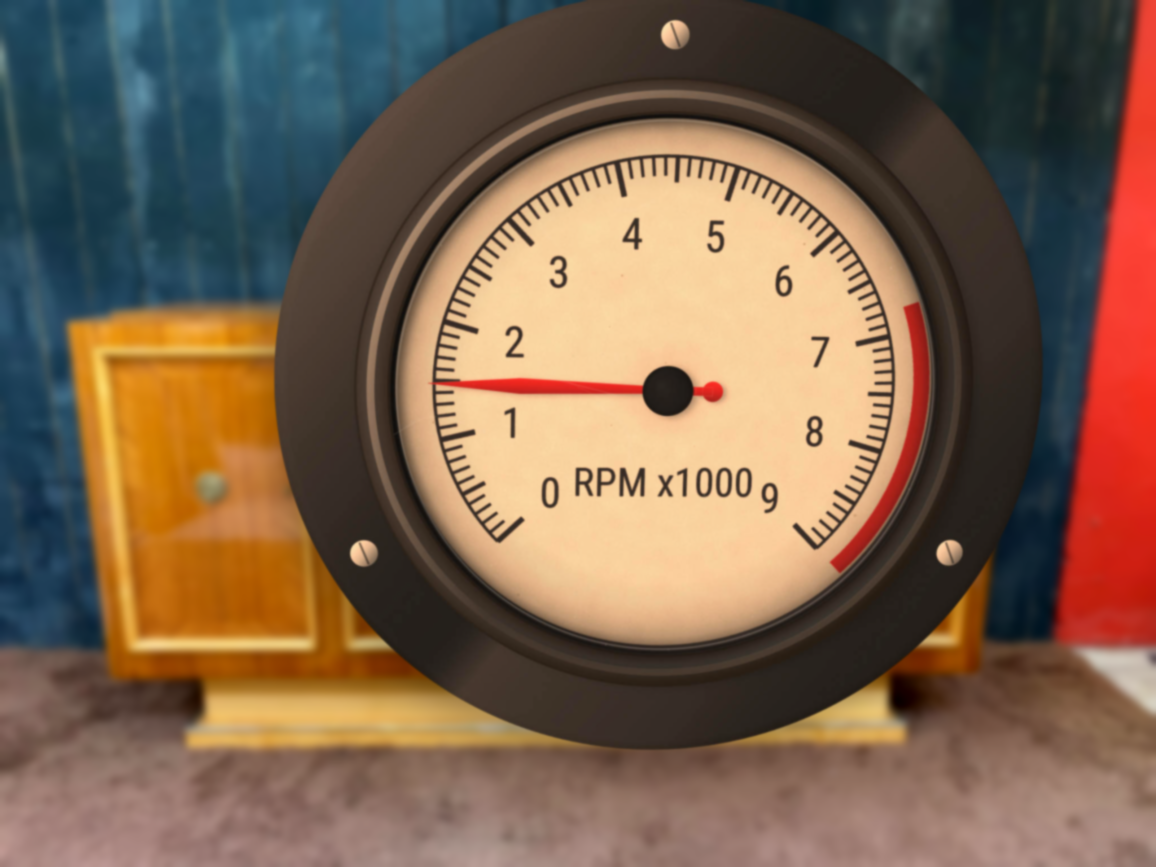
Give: 1500
